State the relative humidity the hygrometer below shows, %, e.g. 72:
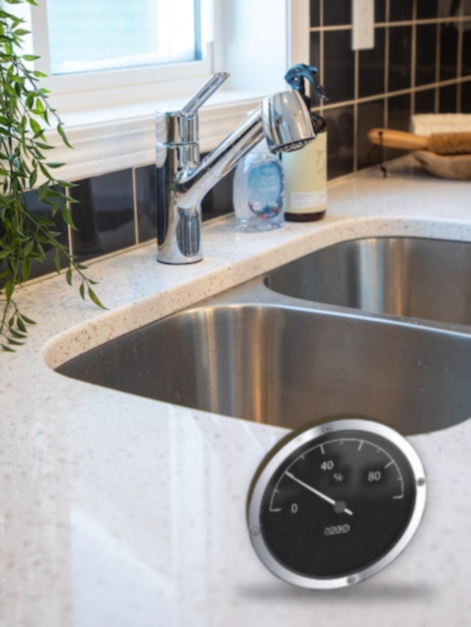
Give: 20
